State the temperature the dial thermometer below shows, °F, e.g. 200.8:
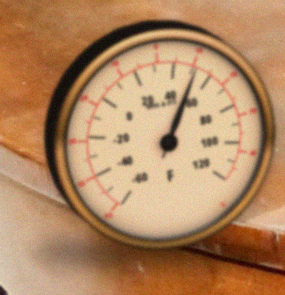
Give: 50
